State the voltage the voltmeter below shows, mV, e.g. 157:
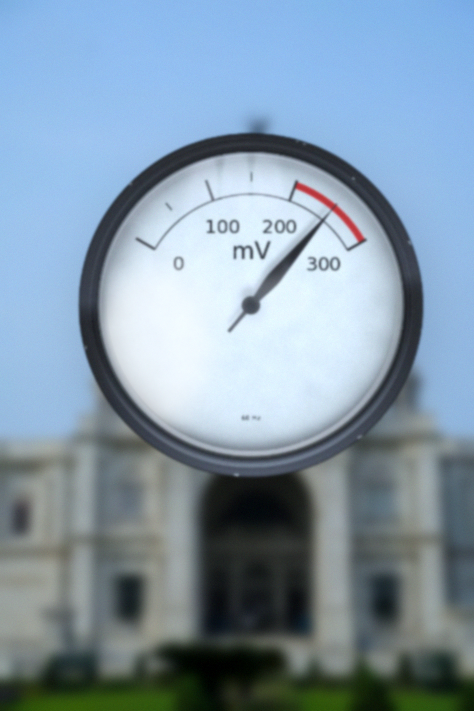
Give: 250
